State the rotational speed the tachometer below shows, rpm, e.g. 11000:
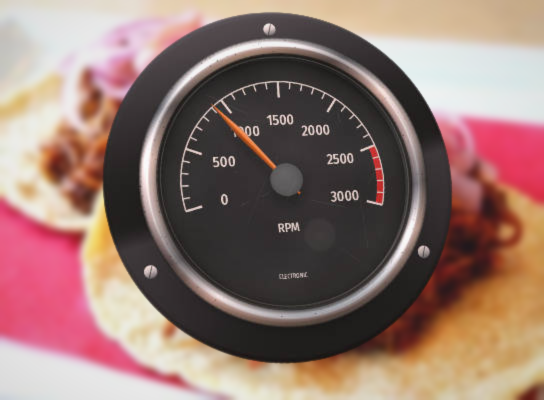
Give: 900
